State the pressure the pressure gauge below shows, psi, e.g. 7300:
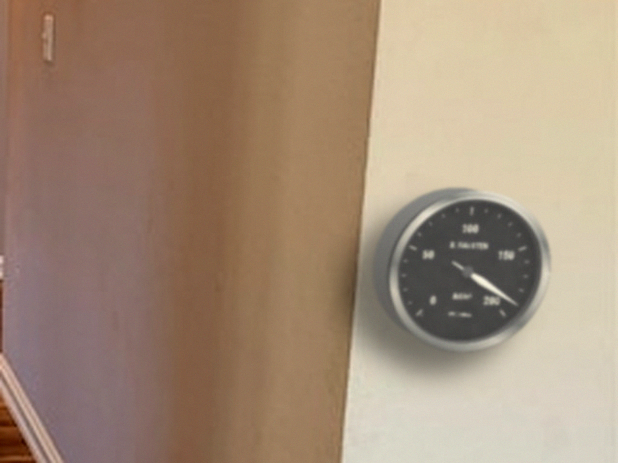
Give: 190
